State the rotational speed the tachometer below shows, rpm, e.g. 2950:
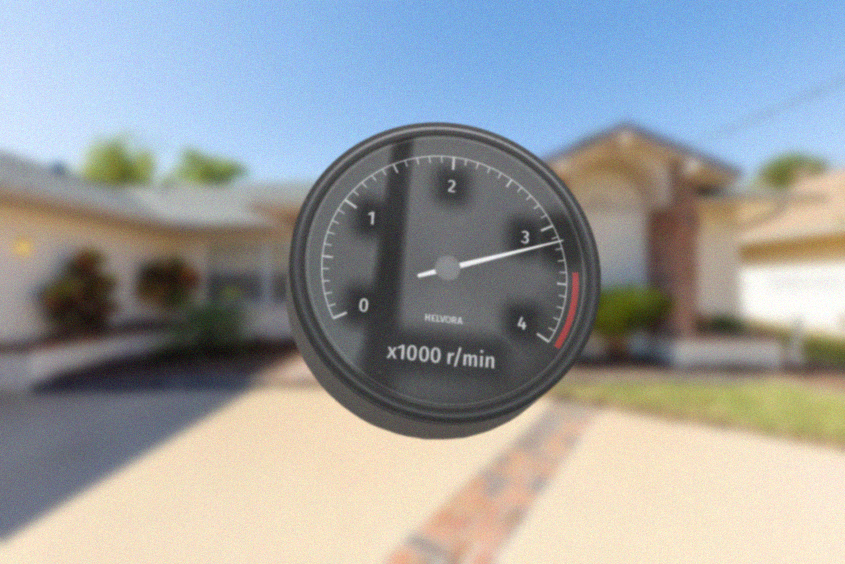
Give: 3150
